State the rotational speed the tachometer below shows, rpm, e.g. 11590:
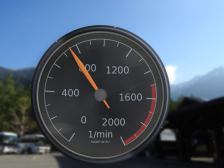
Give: 750
